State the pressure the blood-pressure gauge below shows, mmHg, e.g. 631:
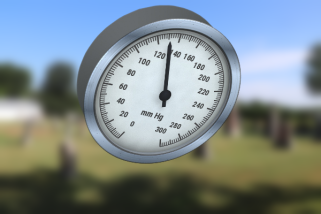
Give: 130
